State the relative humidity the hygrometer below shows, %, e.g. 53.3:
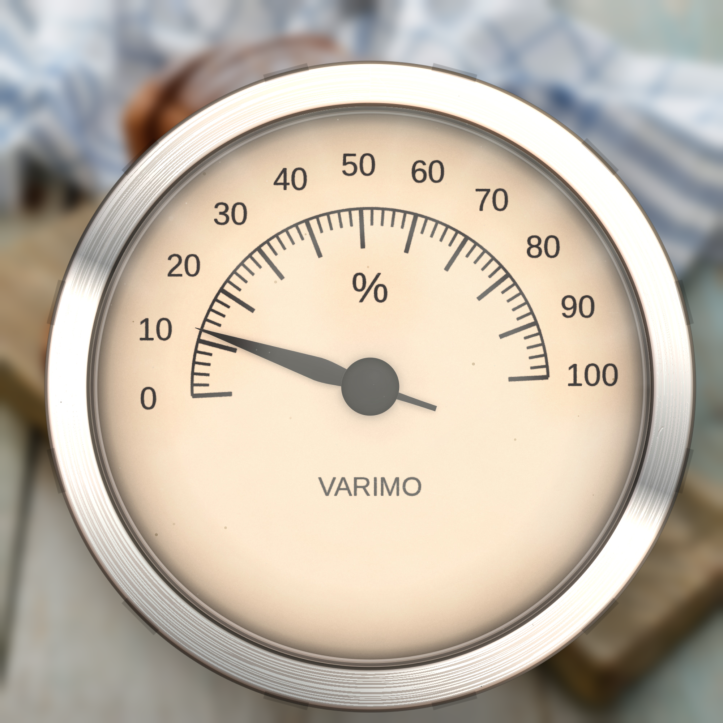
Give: 12
